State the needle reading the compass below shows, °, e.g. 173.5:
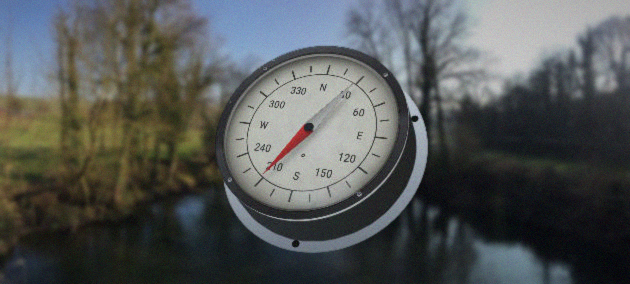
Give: 210
